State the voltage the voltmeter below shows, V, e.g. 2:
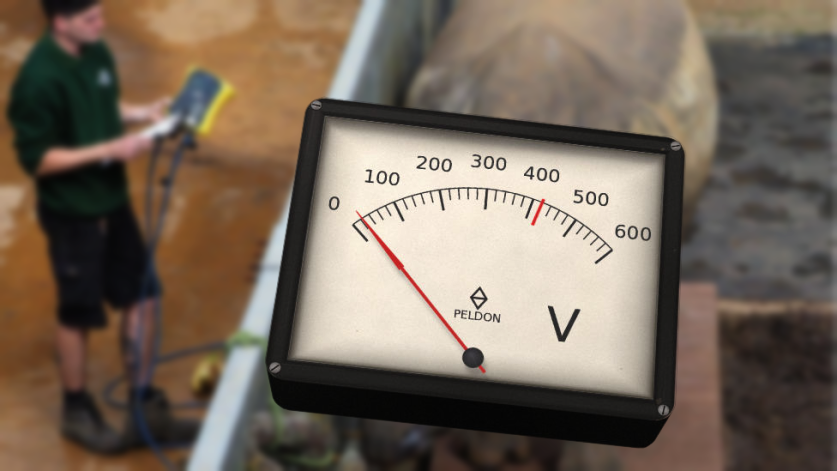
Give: 20
